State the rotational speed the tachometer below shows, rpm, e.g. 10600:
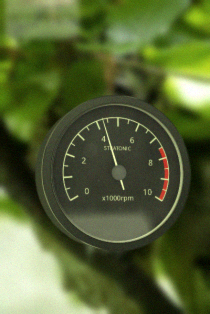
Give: 4250
